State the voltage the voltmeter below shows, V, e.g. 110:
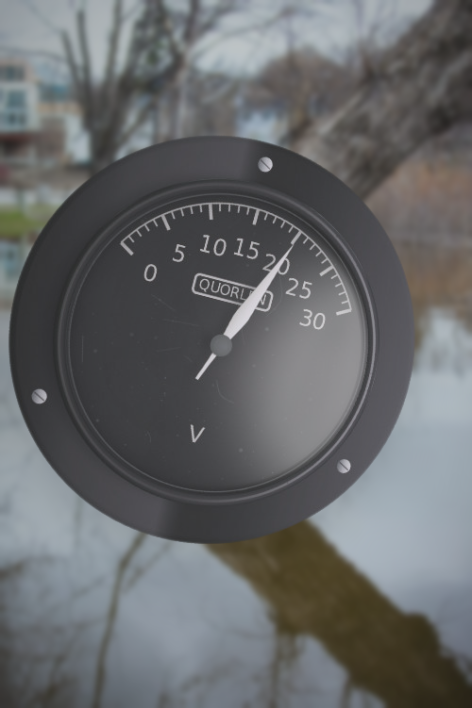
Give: 20
